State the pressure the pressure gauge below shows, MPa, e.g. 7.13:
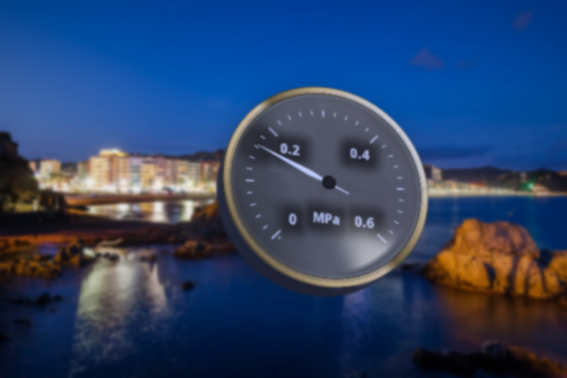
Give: 0.16
